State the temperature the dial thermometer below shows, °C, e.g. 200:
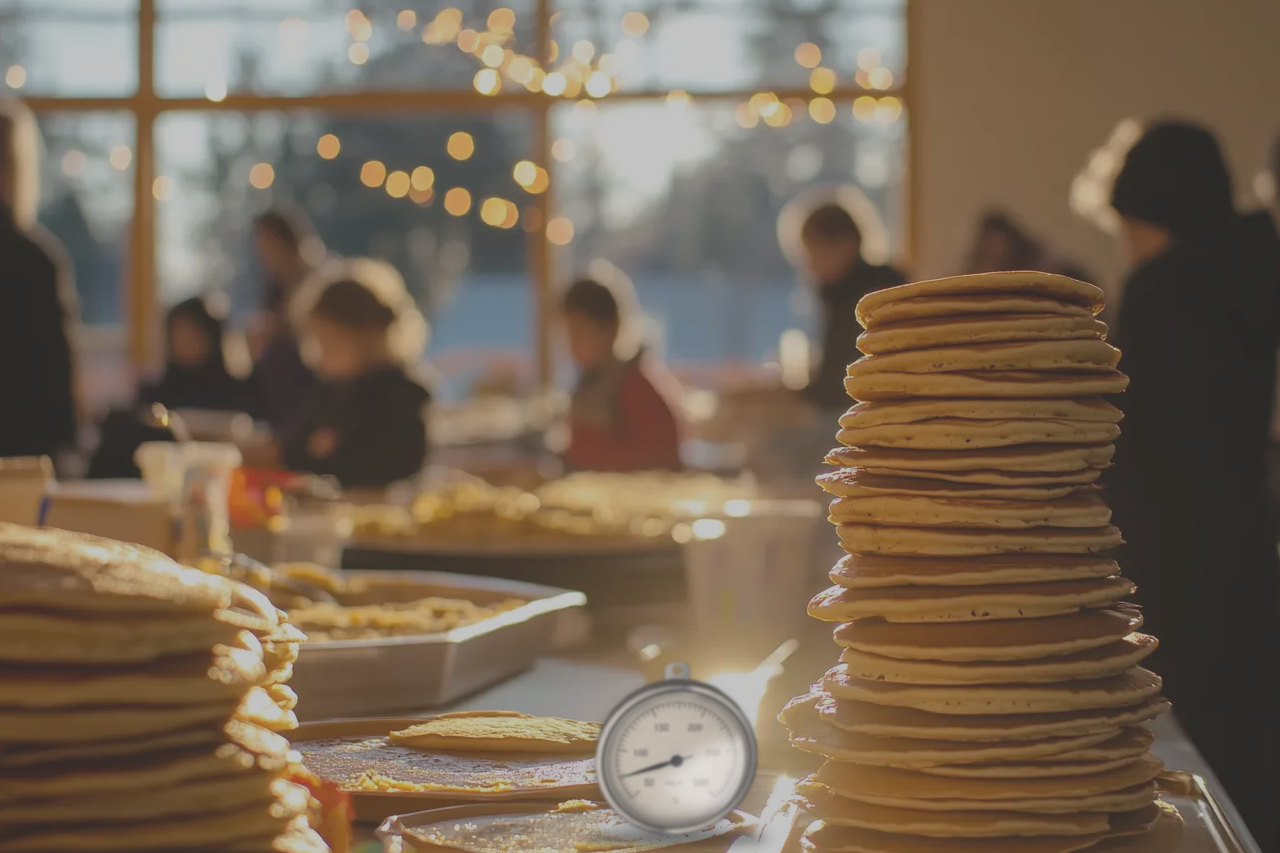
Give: 75
